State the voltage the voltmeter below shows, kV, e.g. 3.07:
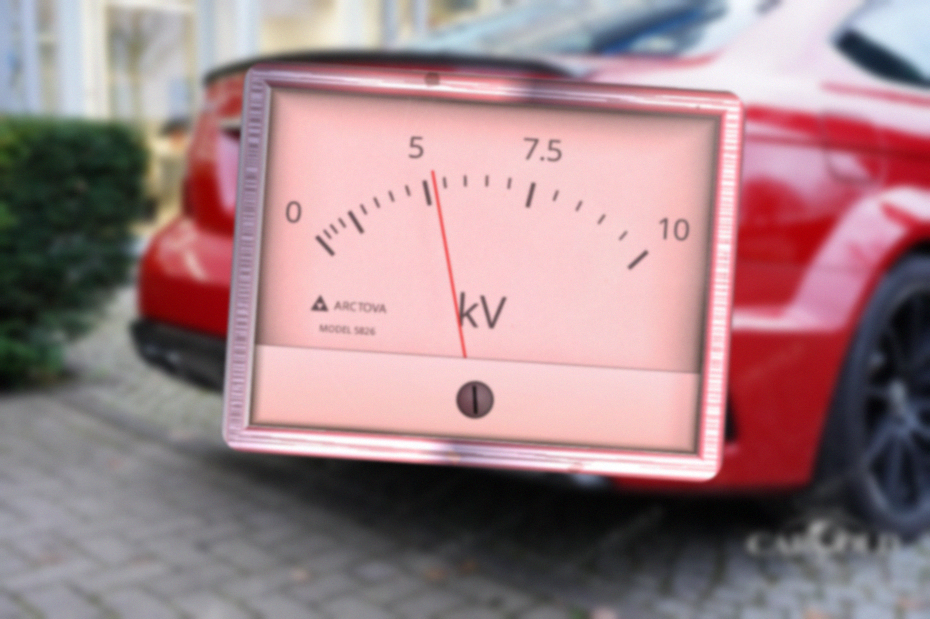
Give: 5.25
